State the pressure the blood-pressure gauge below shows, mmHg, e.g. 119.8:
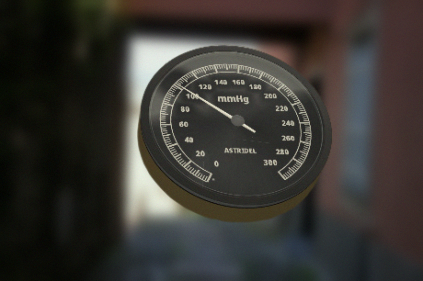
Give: 100
